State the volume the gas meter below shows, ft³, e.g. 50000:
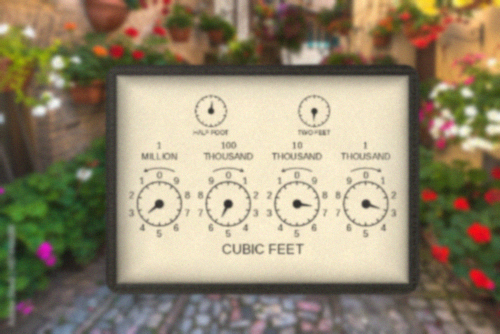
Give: 357300
